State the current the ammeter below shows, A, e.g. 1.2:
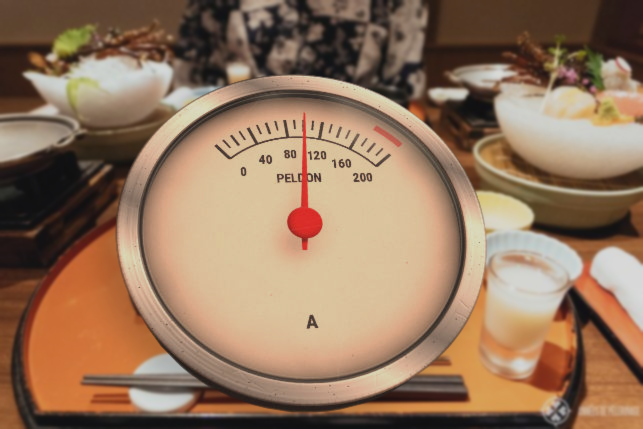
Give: 100
